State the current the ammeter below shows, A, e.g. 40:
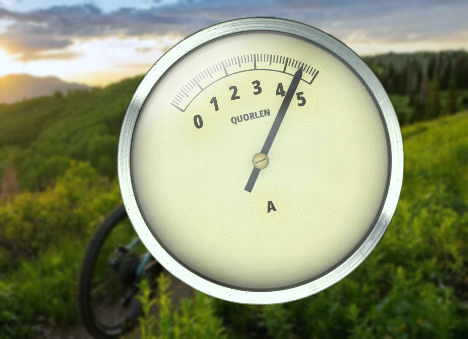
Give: 4.5
